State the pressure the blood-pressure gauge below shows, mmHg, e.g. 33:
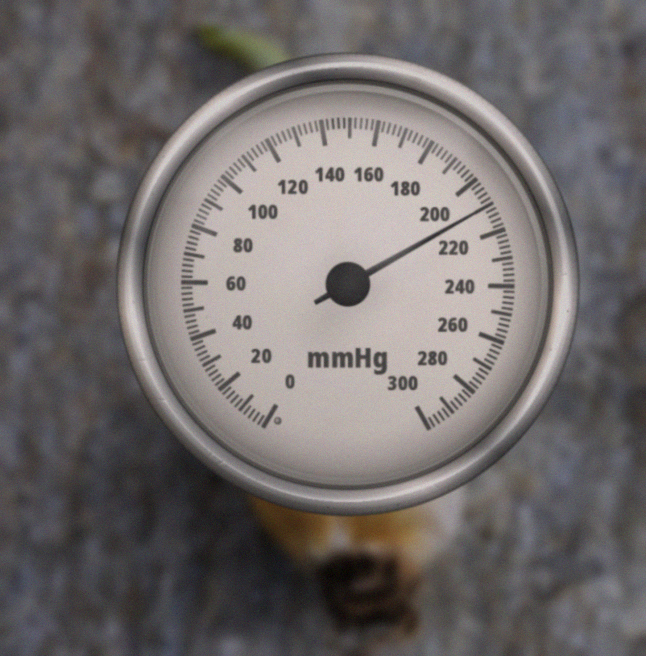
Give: 210
